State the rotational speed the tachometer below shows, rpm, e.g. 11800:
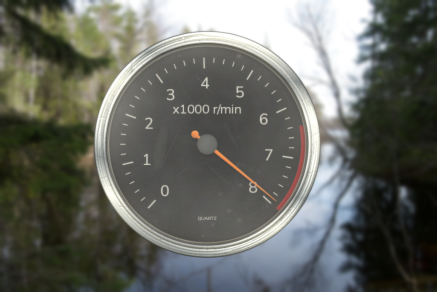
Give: 7900
